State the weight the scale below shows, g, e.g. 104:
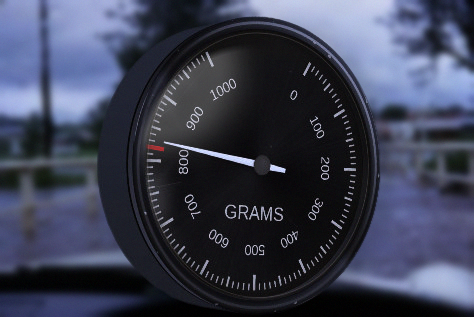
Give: 830
